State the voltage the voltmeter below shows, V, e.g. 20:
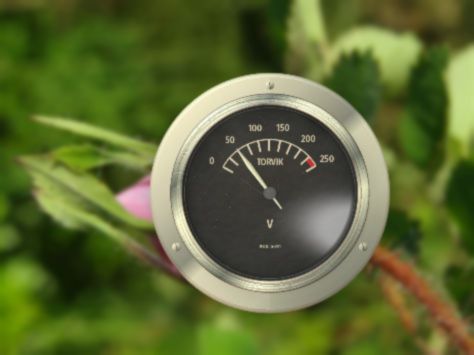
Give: 50
